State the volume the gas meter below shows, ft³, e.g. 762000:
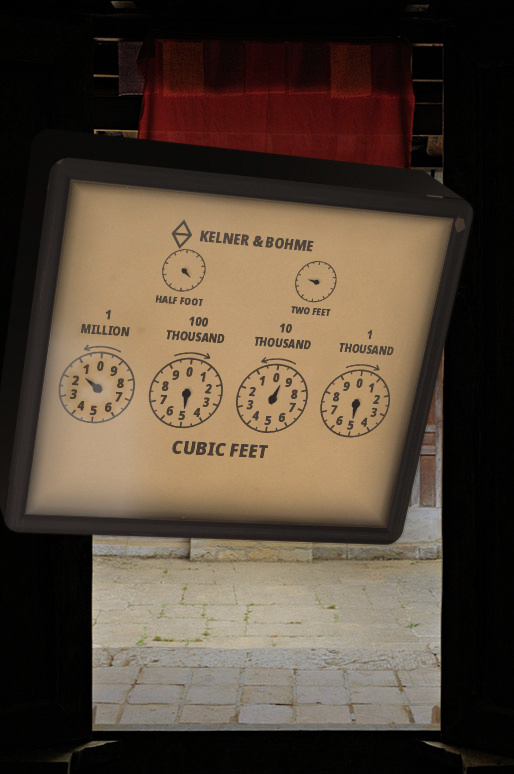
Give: 149500
